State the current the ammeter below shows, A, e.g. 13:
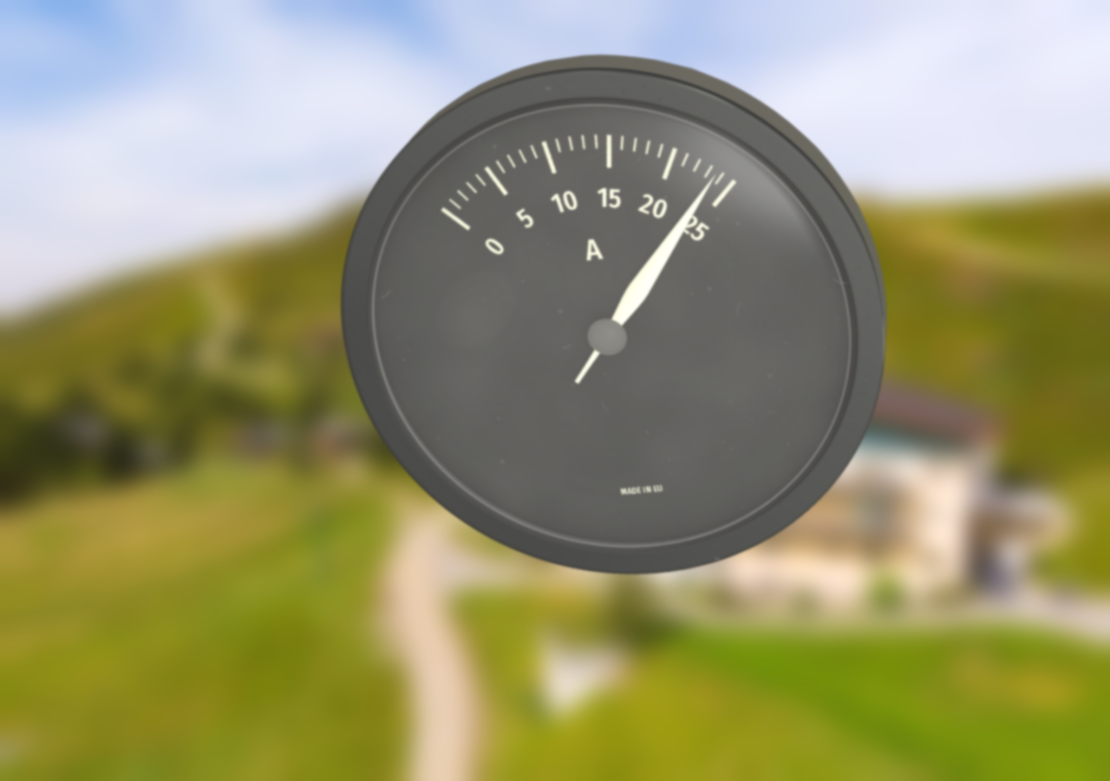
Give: 23.5
